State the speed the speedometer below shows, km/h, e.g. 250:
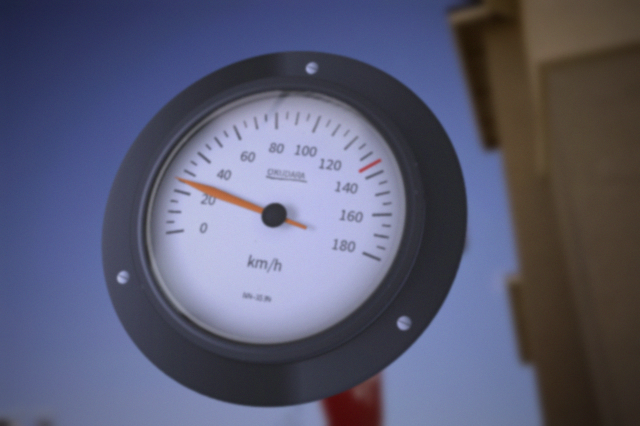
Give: 25
